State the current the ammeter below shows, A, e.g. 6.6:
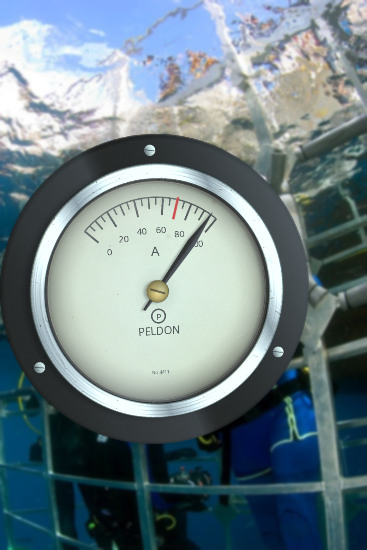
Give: 95
